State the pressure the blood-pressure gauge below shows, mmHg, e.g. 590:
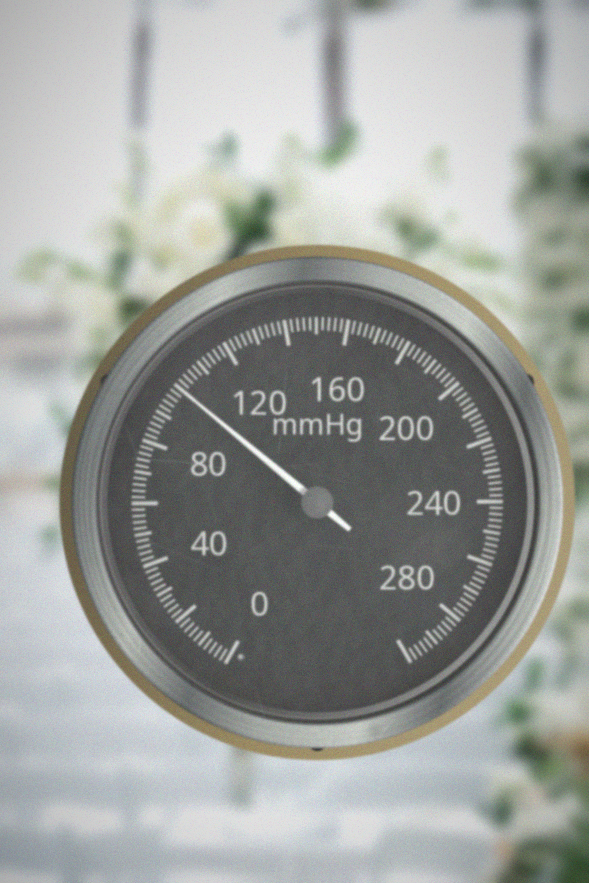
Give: 100
